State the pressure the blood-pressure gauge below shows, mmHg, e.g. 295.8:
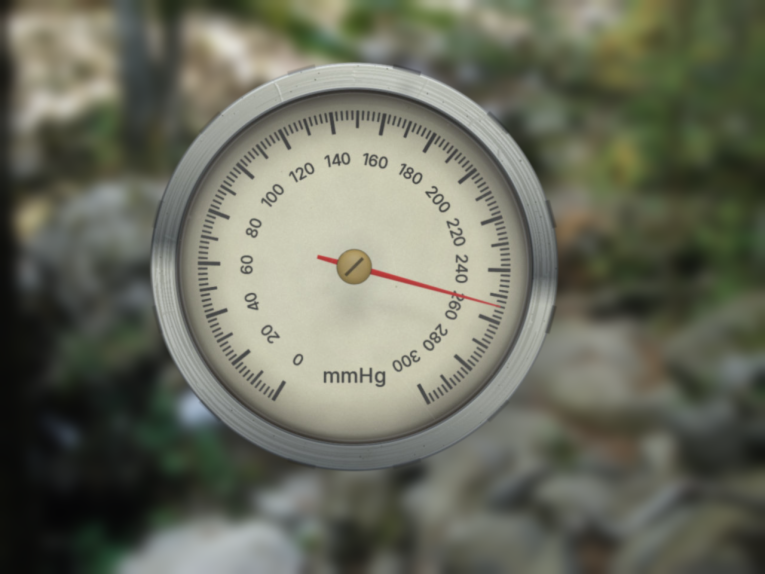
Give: 254
